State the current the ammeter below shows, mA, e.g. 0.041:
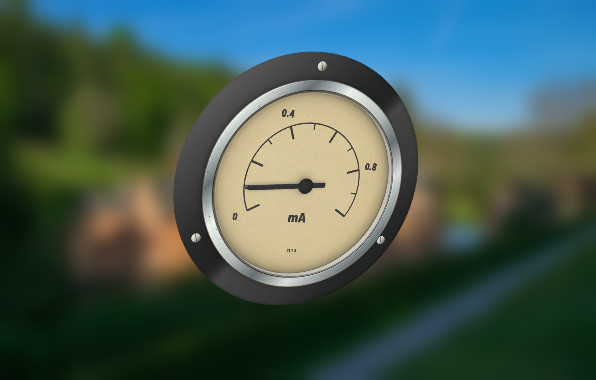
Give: 0.1
